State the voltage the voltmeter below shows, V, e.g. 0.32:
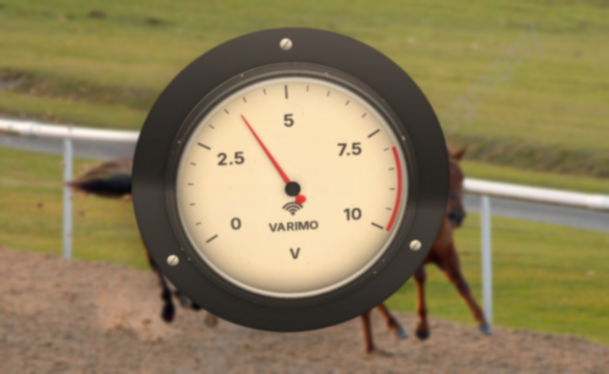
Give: 3.75
